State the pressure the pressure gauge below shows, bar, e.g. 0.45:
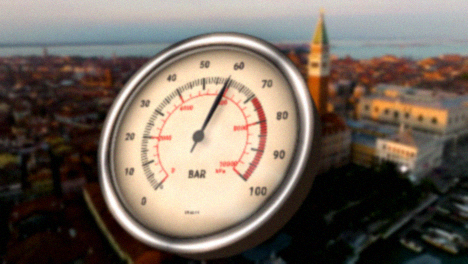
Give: 60
